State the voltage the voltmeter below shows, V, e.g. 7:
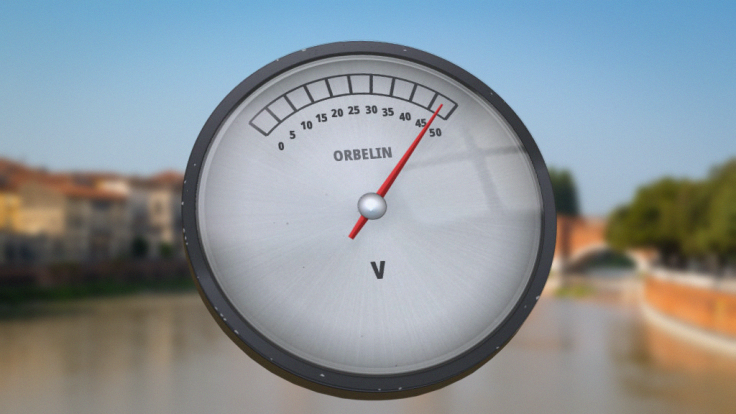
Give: 47.5
